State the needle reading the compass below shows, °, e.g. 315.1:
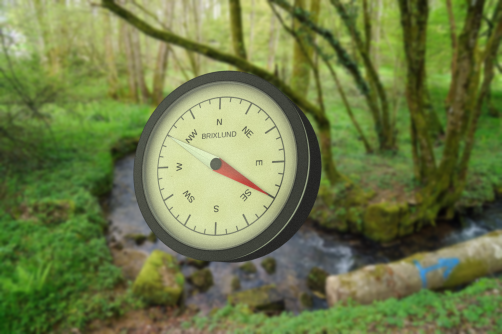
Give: 120
